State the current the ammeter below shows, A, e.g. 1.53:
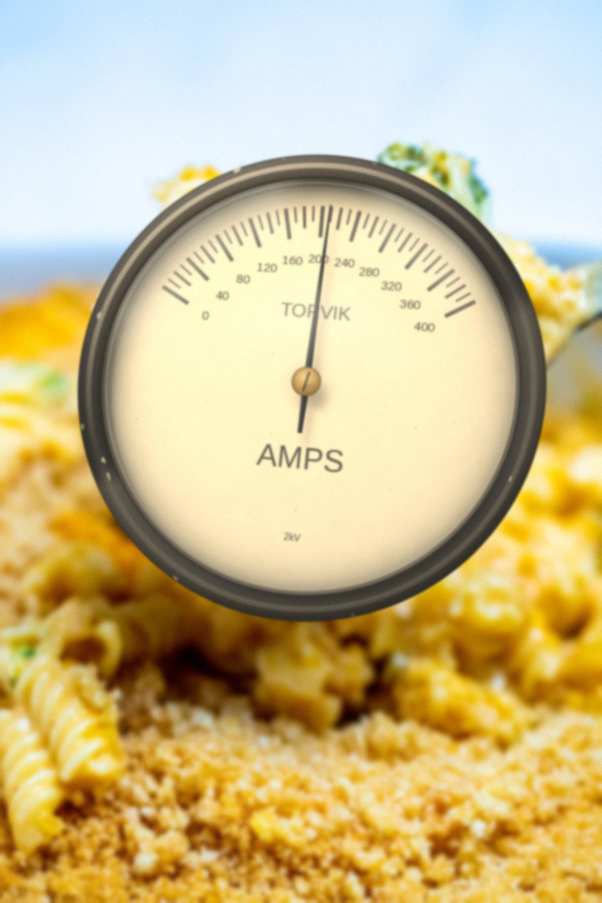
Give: 210
